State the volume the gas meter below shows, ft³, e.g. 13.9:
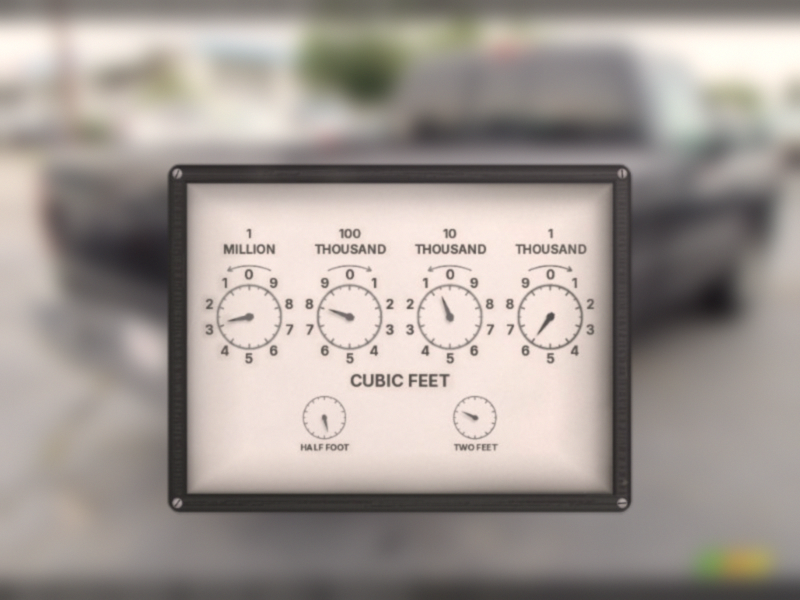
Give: 280600
